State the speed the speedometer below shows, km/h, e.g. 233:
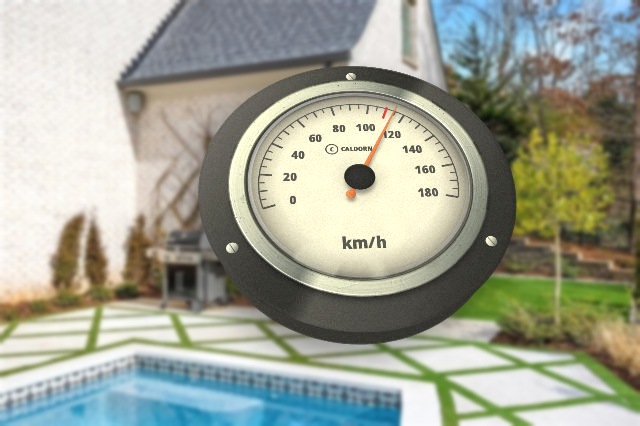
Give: 115
